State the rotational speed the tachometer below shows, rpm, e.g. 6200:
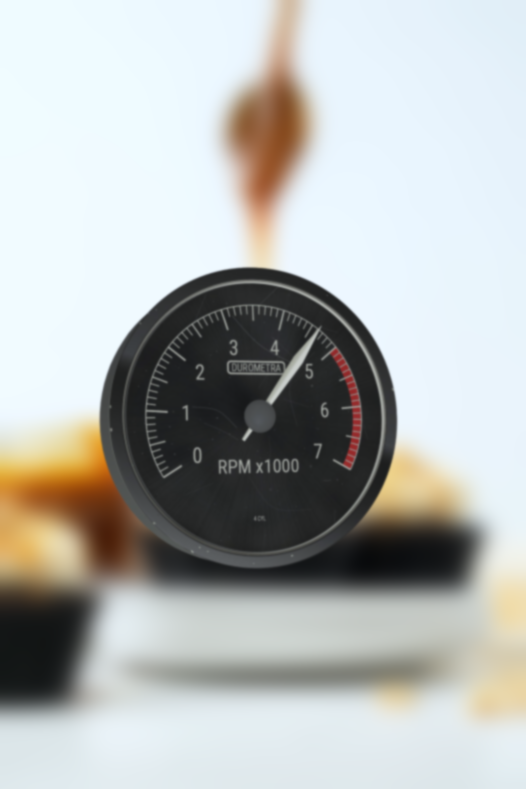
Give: 4600
